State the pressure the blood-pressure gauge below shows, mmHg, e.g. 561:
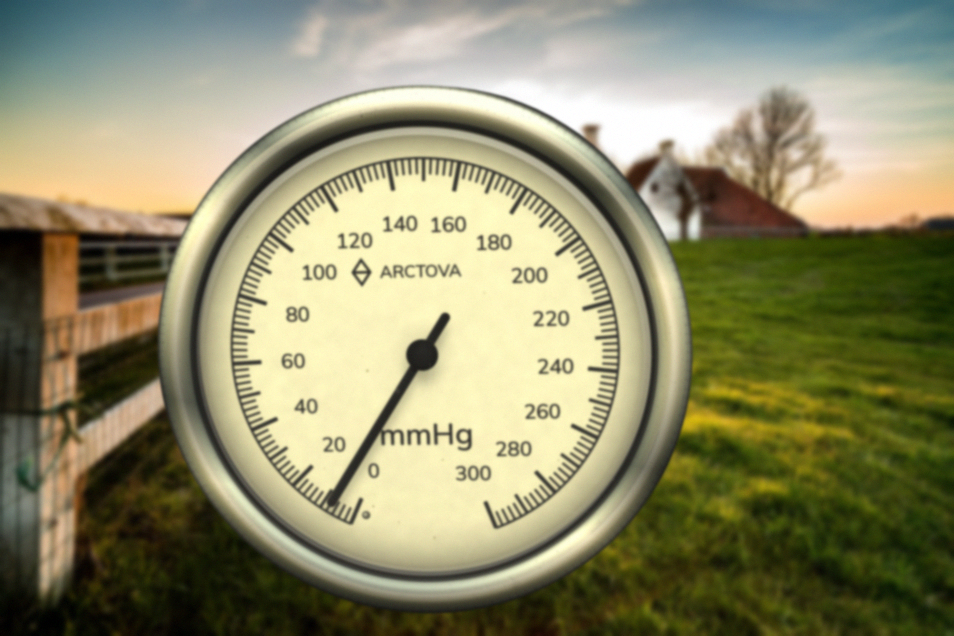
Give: 8
